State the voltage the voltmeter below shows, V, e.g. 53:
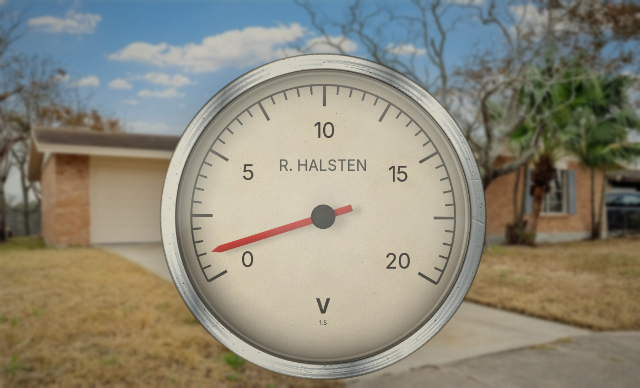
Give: 1
